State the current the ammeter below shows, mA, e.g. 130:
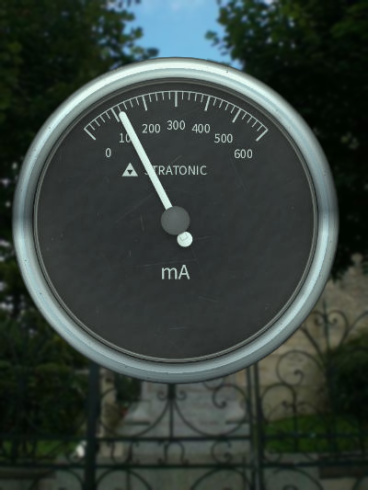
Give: 120
